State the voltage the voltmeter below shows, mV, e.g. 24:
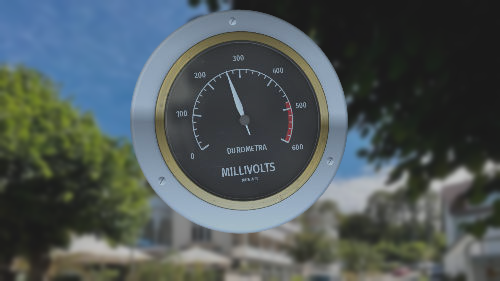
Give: 260
